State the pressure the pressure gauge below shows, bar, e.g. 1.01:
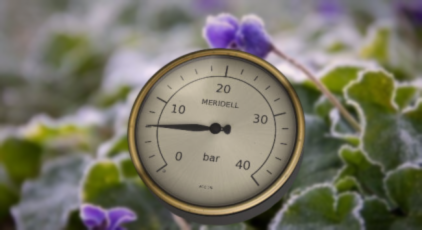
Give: 6
